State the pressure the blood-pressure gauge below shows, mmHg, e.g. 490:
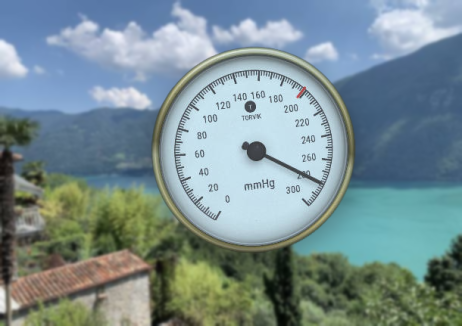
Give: 280
